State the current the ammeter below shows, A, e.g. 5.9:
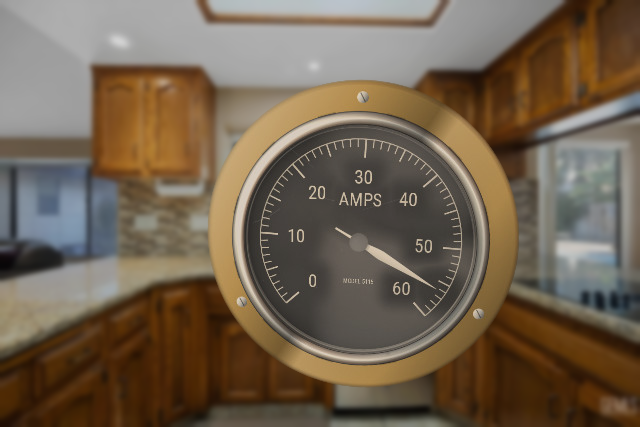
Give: 56
